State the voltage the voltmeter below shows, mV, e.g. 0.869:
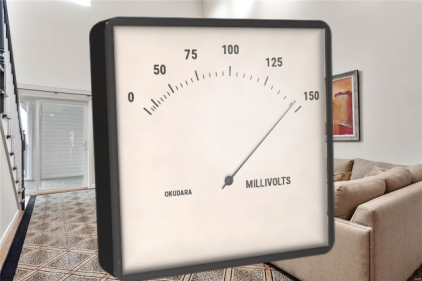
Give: 145
